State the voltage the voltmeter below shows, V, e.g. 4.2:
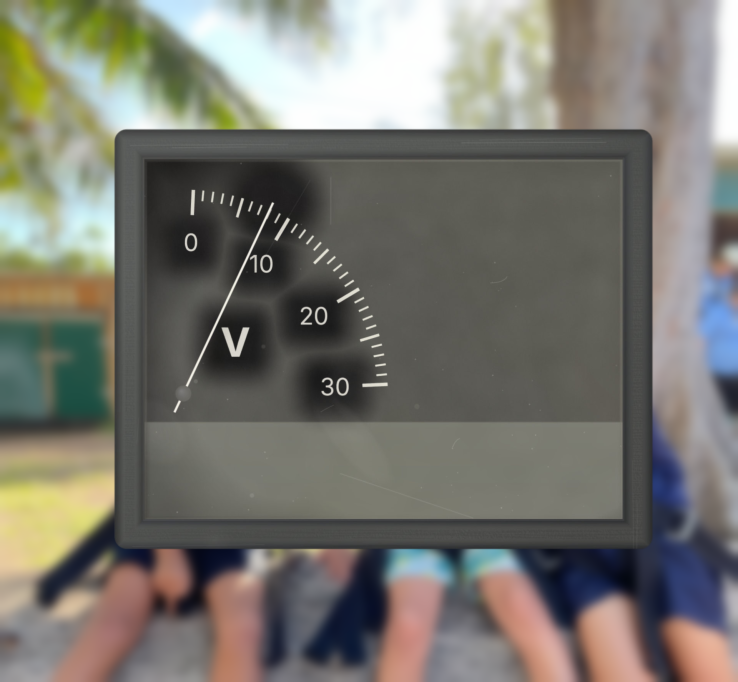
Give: 8
